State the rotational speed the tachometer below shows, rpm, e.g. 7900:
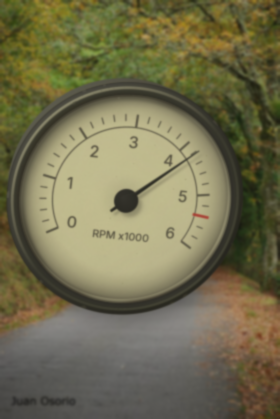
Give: 4200
